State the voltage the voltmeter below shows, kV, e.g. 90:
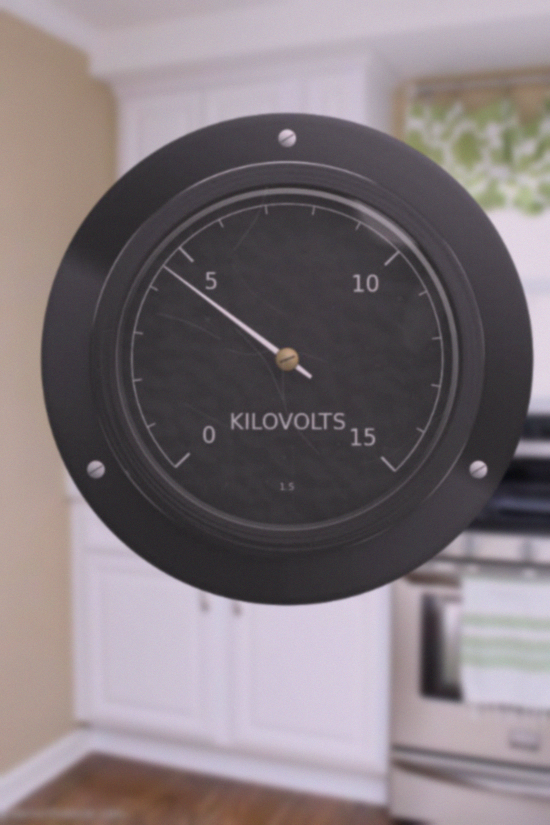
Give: 4.5
